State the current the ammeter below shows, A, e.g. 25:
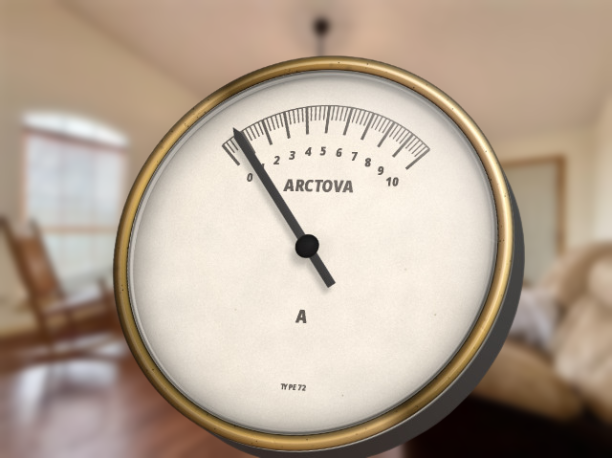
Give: 0.8
